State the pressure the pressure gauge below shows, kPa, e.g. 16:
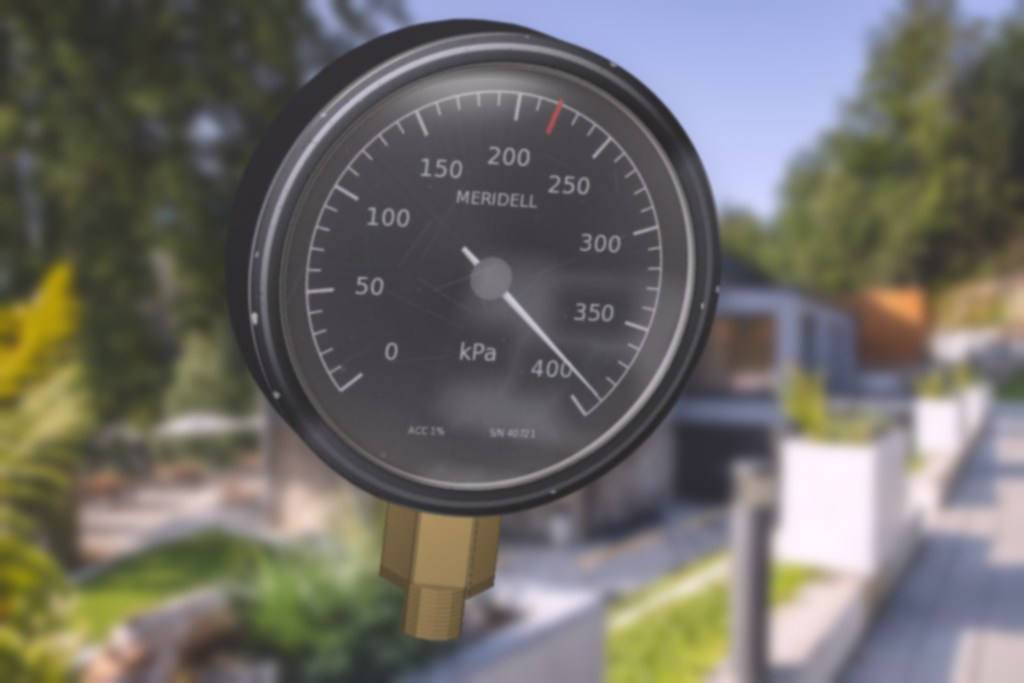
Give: 390
